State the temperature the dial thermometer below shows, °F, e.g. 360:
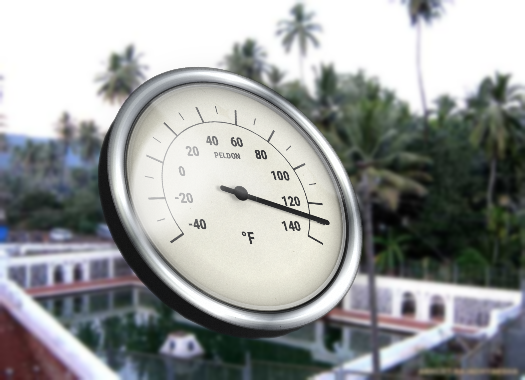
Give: 130
